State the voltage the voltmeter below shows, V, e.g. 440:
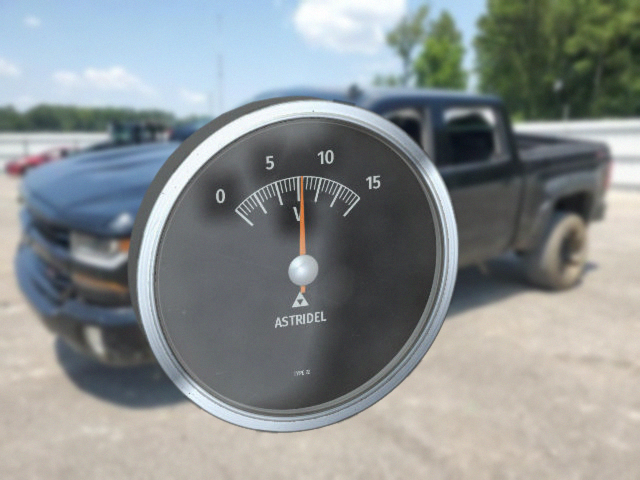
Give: 7.5
